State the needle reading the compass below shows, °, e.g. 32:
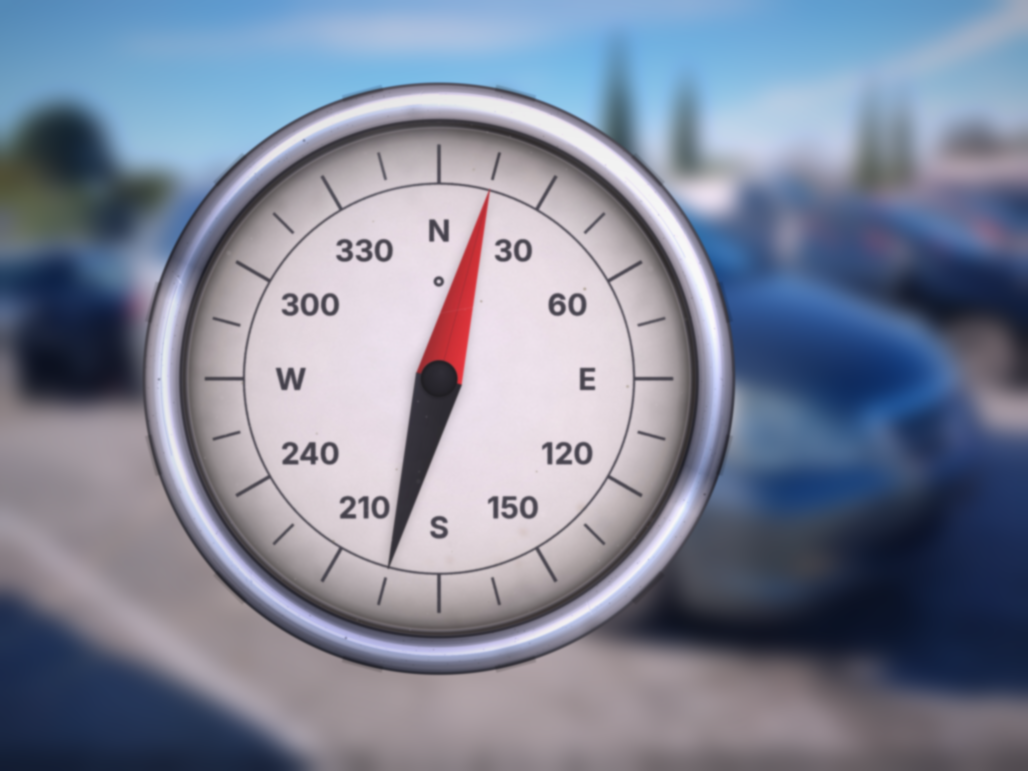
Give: 15
